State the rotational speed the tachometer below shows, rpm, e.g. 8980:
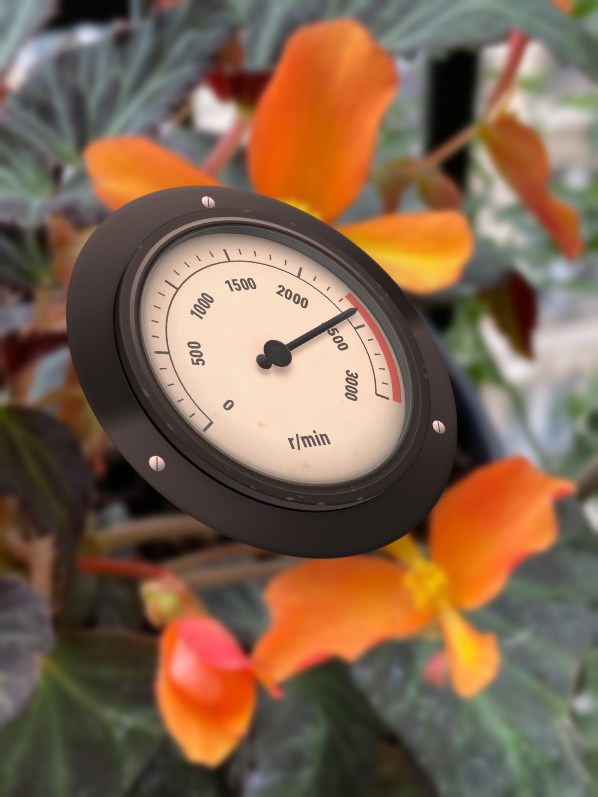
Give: 2400
